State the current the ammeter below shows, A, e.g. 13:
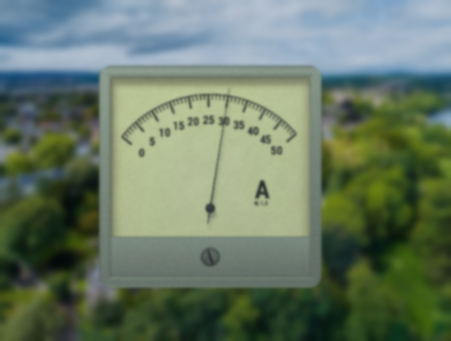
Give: 30
